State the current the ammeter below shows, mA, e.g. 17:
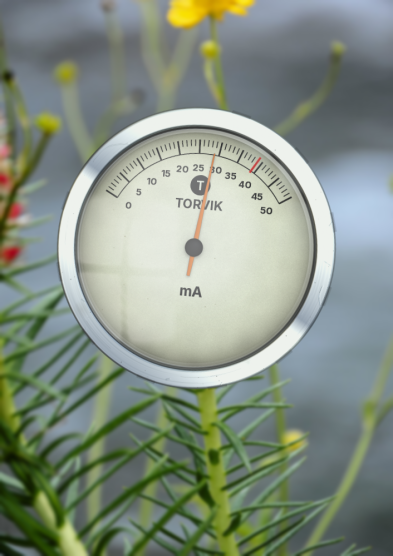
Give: 29
